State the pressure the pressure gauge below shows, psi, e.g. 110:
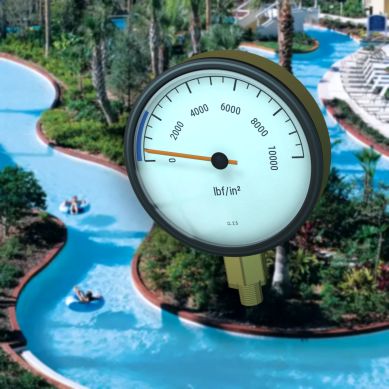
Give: 500
